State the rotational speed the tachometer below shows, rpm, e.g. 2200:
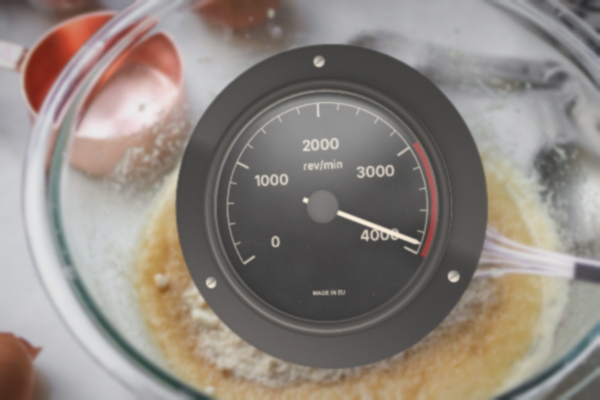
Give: 3900
